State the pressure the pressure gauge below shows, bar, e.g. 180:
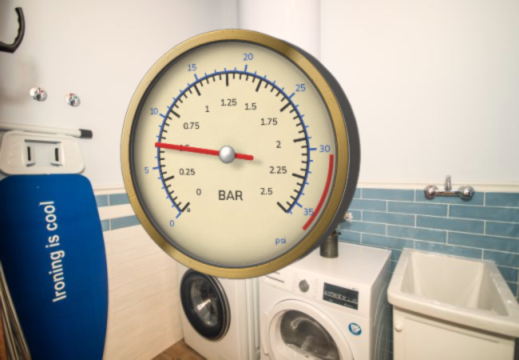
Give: 0.5
